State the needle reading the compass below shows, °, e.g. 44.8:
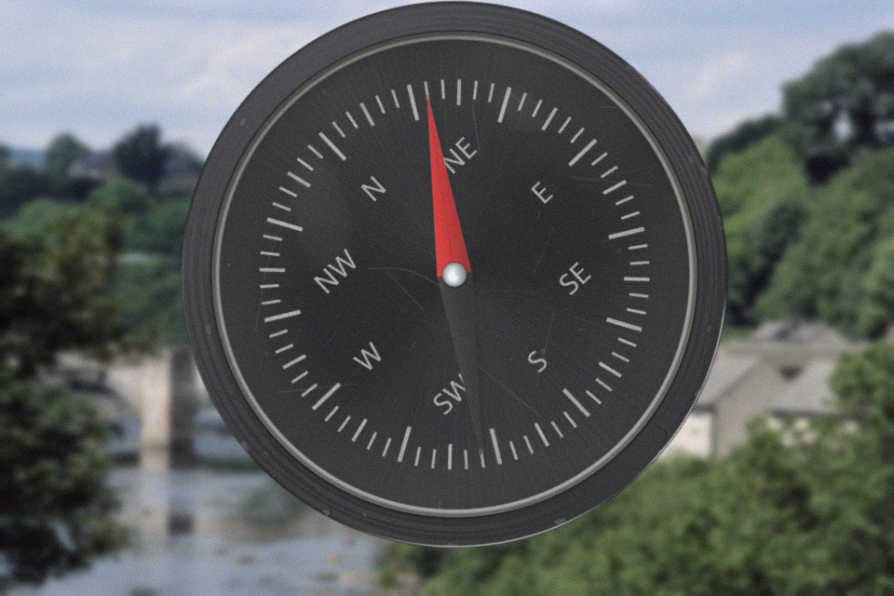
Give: 35
